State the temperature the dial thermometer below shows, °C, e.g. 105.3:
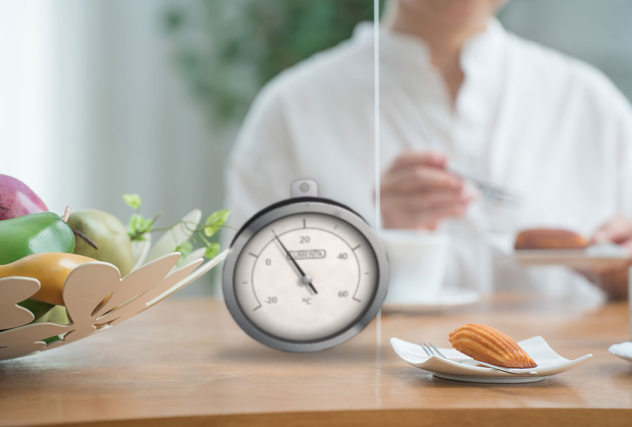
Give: 10
